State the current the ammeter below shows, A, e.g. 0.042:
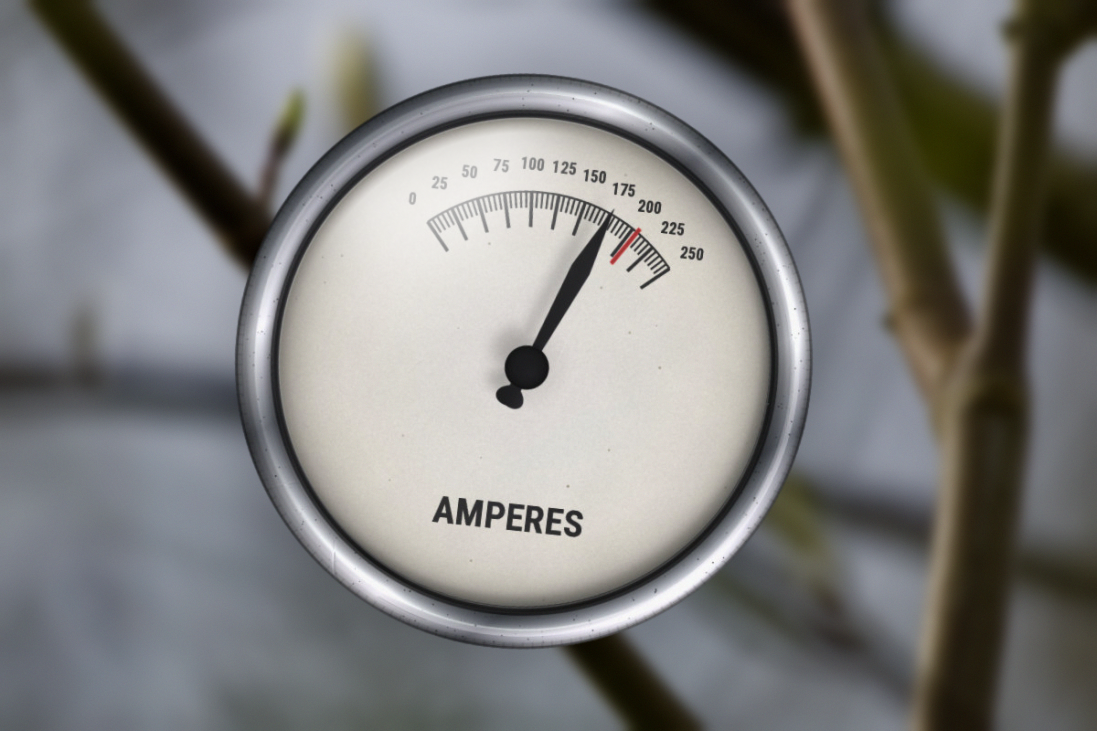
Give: 175
